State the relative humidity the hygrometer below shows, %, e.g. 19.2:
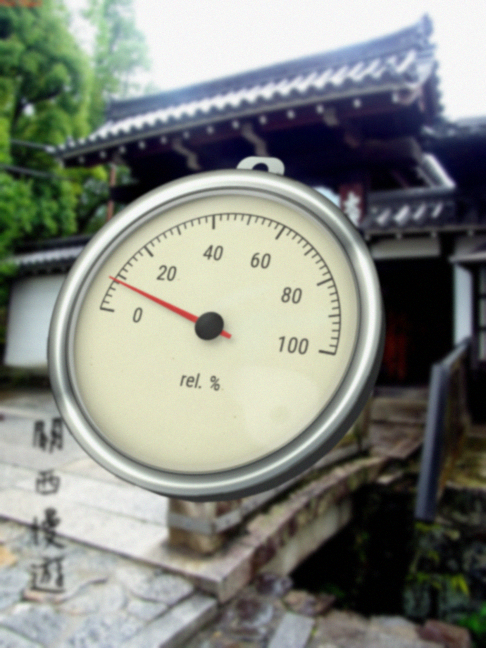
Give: 8
